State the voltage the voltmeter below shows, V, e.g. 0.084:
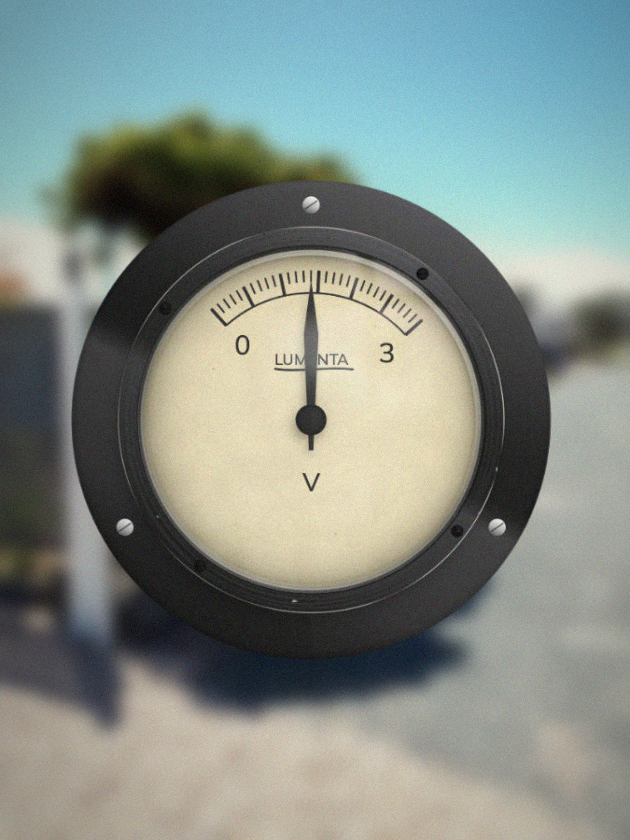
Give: 1.4
